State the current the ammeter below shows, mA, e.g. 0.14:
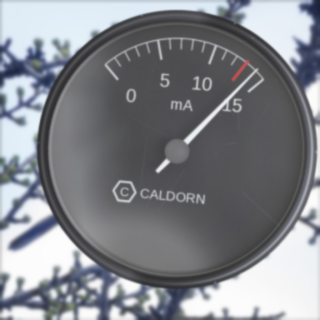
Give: 14
